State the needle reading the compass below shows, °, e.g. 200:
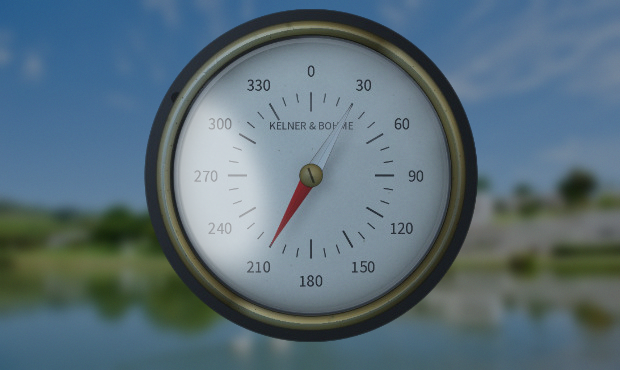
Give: 210
